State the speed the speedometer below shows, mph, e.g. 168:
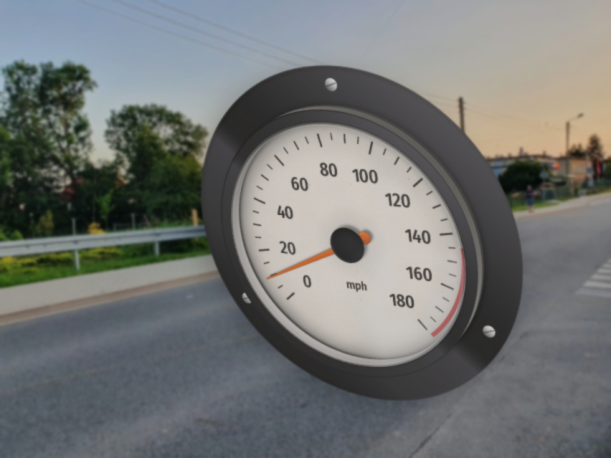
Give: 10
